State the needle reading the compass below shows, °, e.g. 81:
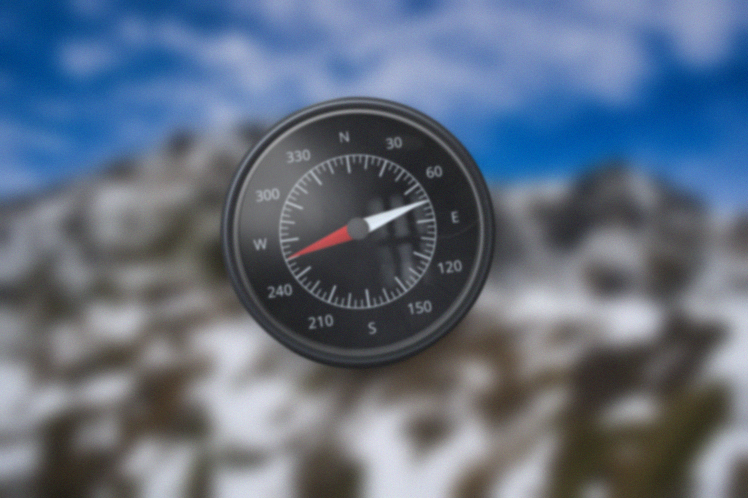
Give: 255
